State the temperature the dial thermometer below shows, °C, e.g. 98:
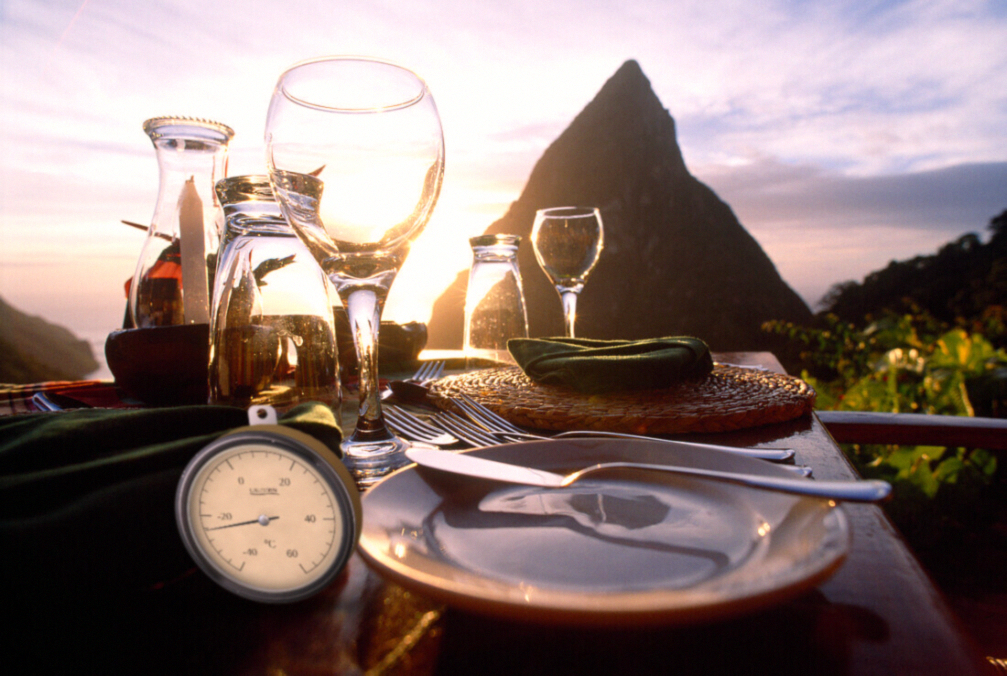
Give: -24
